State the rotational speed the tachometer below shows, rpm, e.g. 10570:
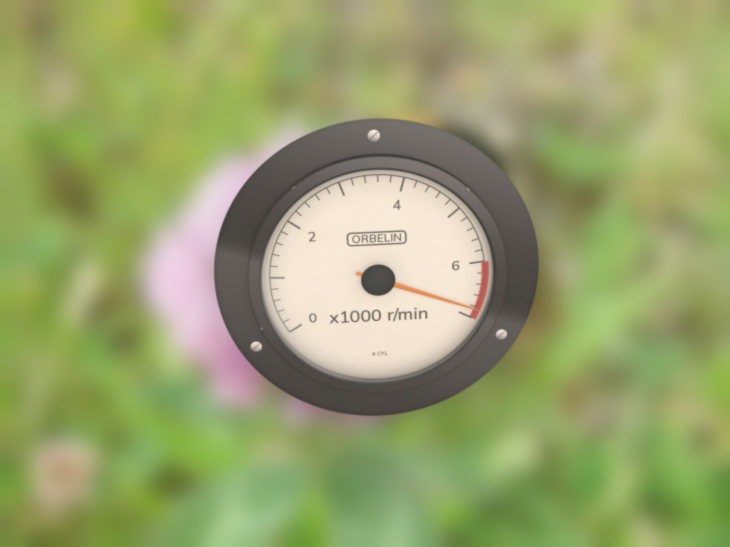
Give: 6800
